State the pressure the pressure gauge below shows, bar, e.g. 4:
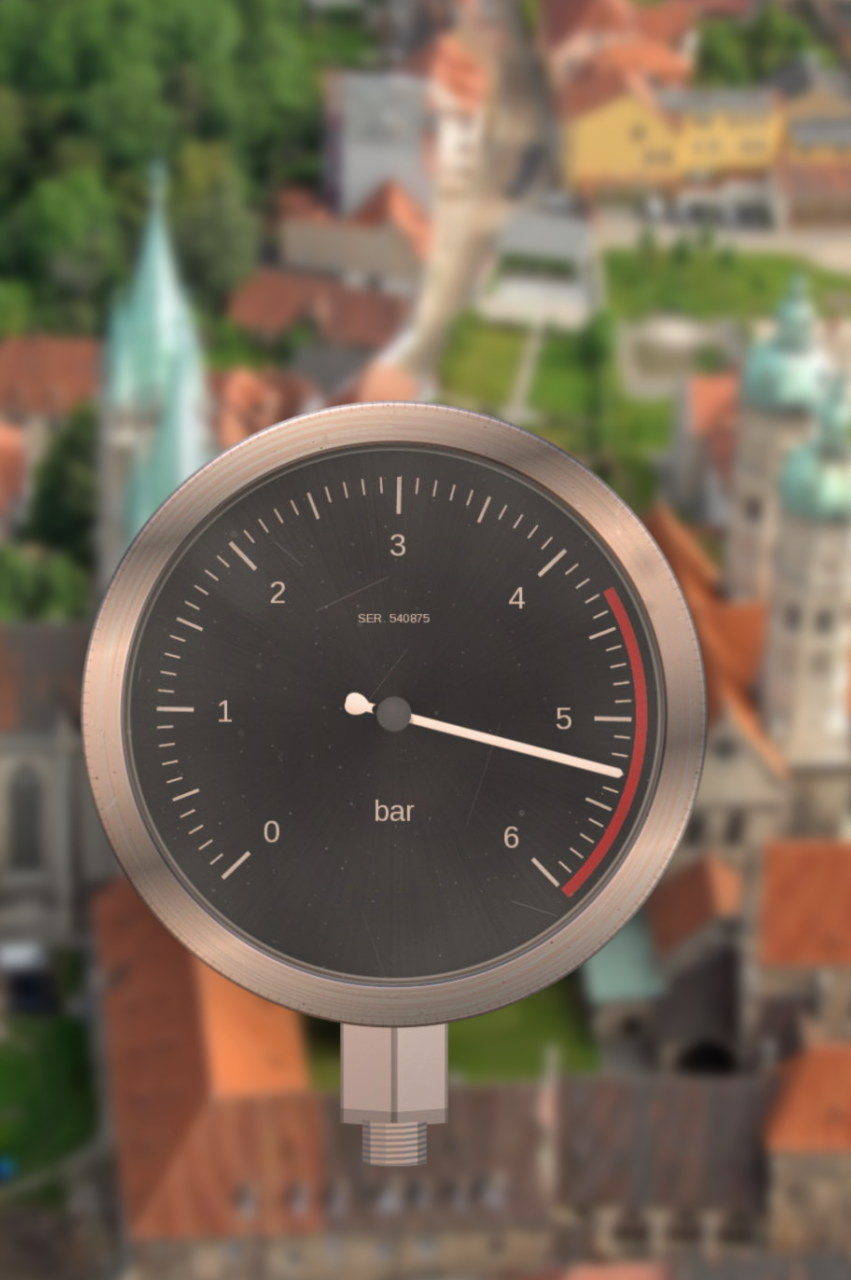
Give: 5.3
